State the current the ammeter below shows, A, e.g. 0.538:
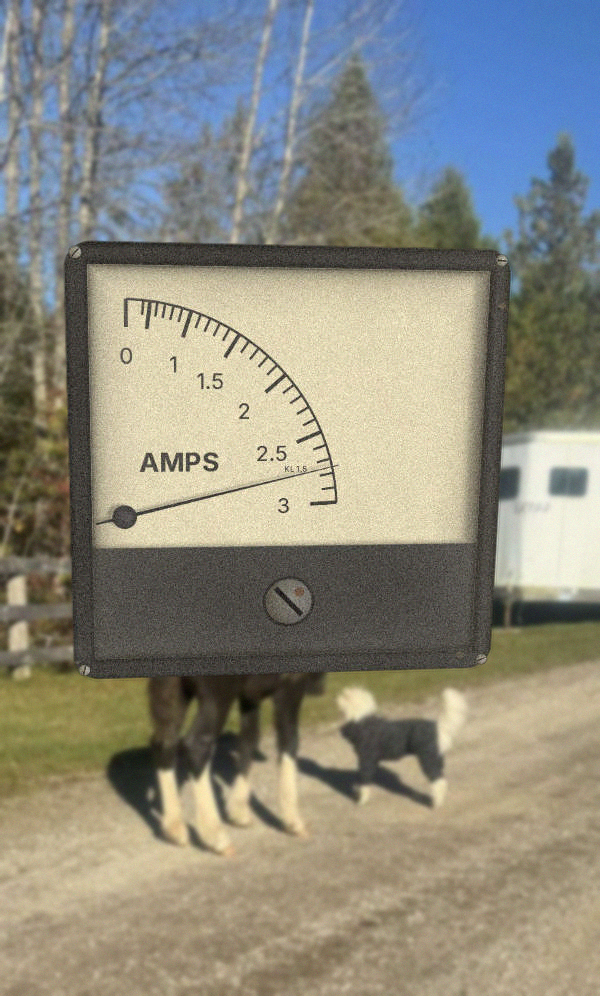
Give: 2.75
